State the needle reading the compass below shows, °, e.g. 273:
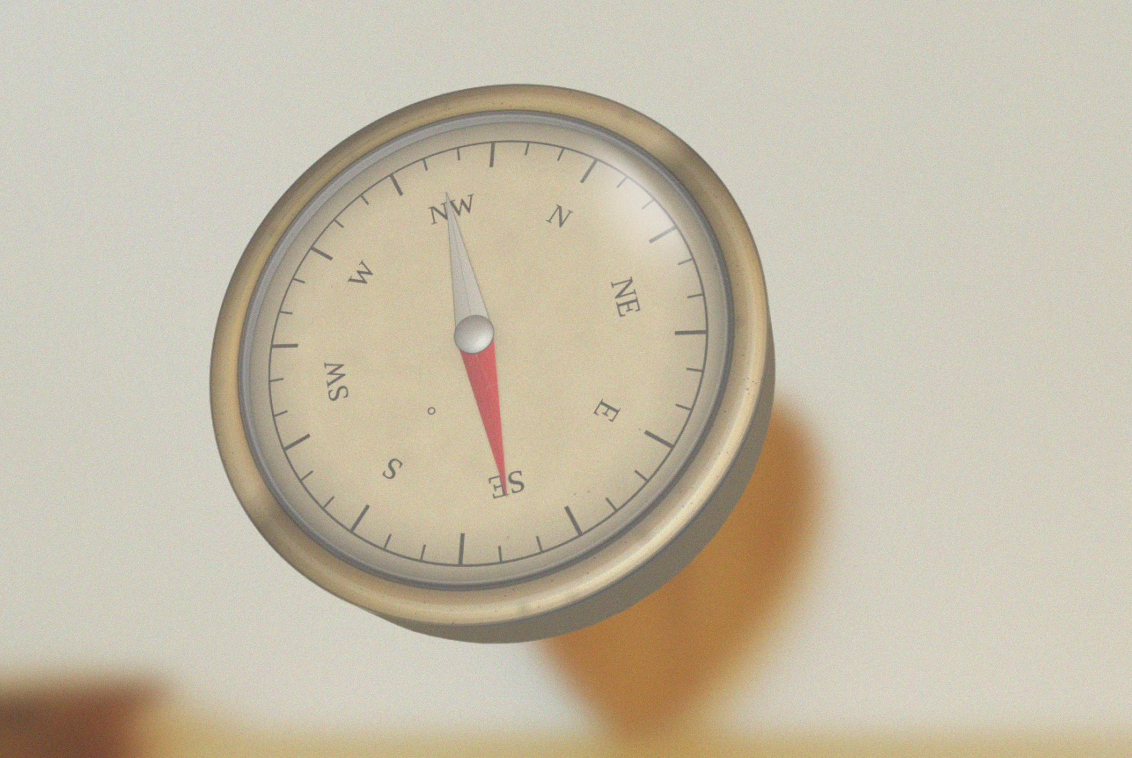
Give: 135
